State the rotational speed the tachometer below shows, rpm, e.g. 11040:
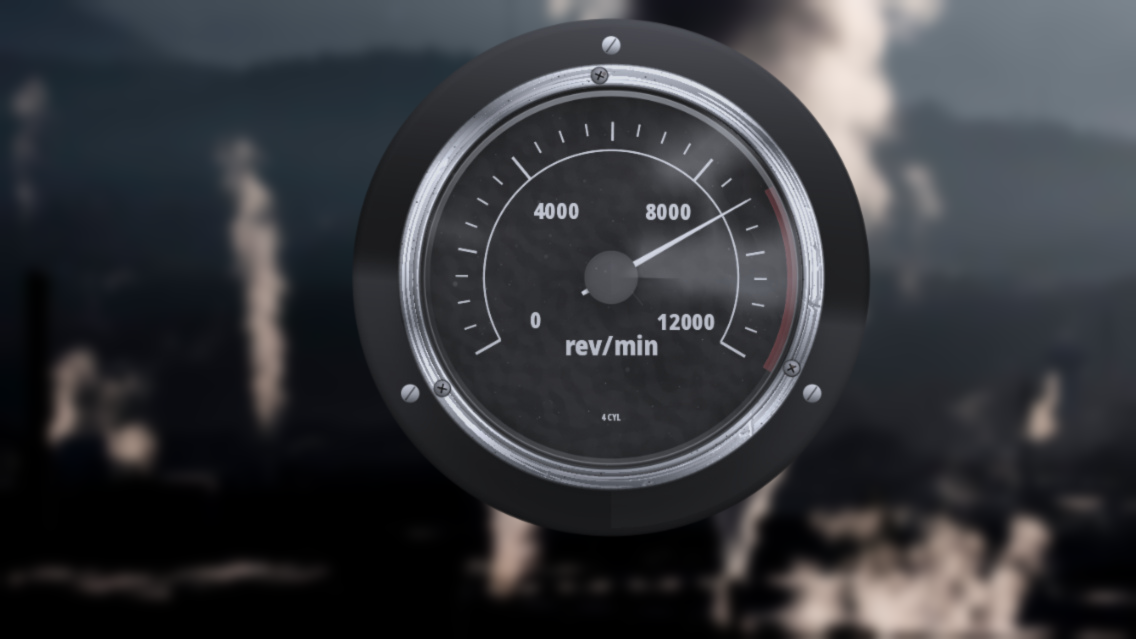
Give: 9000
